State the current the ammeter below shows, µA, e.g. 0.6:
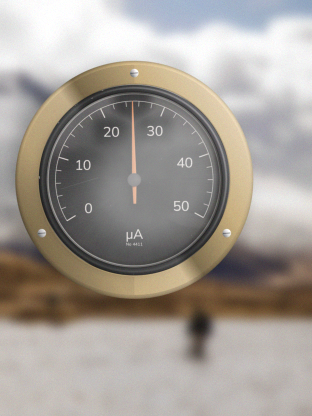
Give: 25
